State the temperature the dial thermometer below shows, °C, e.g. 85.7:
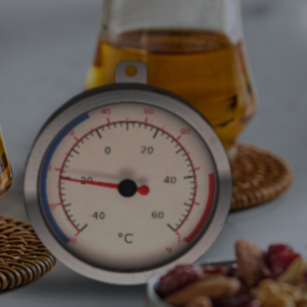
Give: -20
